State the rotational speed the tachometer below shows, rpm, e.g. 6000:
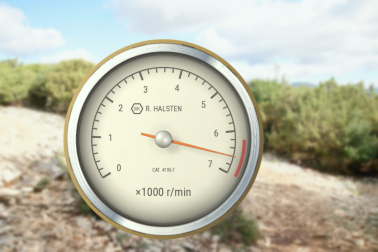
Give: 6600
